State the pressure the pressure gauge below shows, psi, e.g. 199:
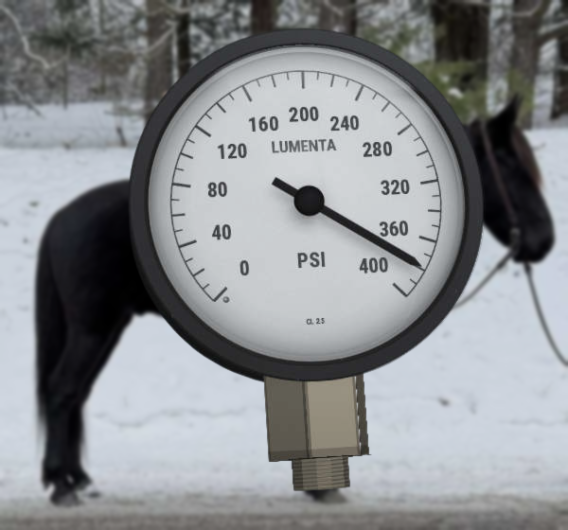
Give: 380
